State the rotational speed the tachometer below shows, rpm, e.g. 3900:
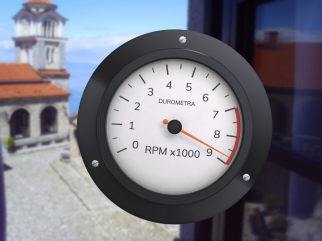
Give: 8750
